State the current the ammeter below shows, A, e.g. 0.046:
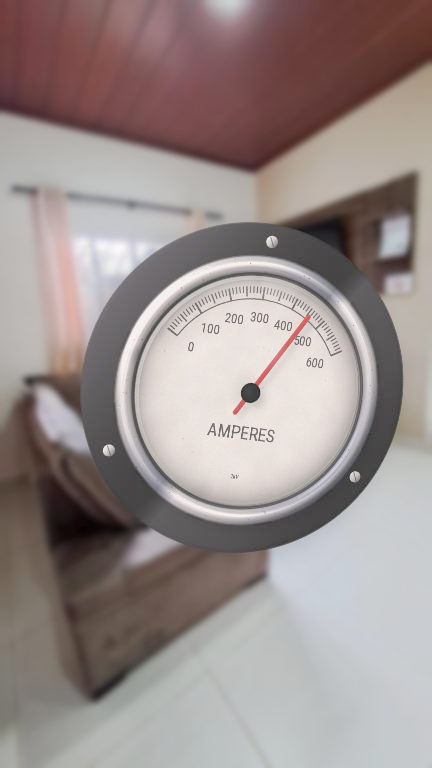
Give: 450
